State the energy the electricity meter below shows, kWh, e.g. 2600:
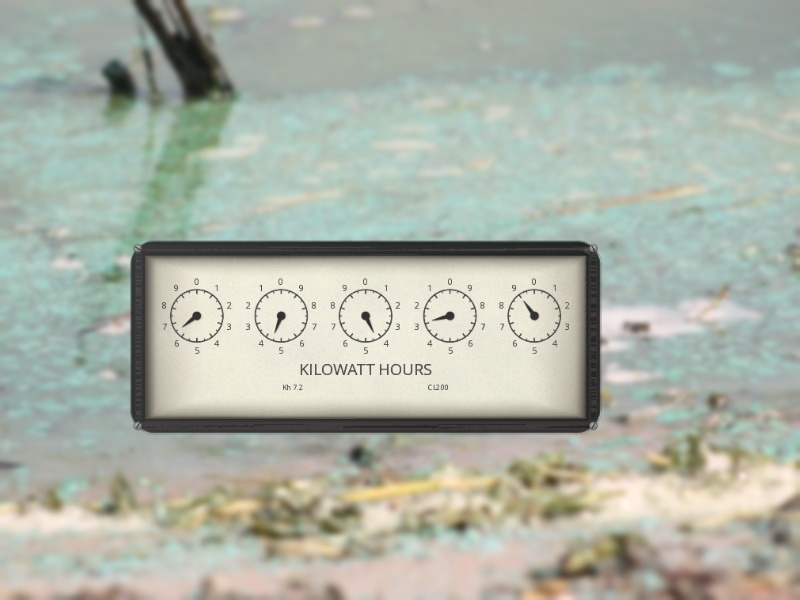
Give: 64429
